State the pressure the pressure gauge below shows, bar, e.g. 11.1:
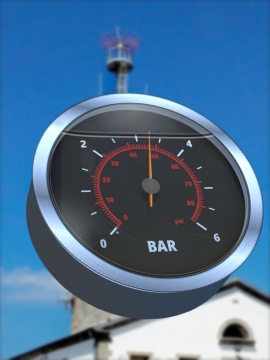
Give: 3.25
